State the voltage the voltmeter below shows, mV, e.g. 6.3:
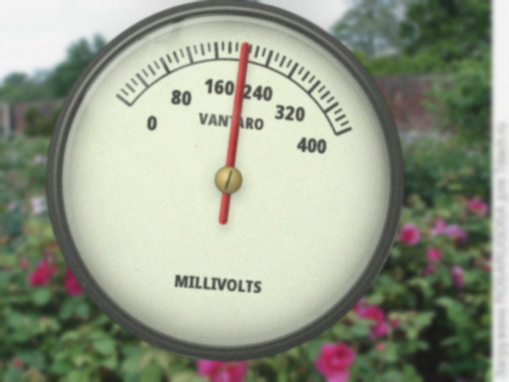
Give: 200
